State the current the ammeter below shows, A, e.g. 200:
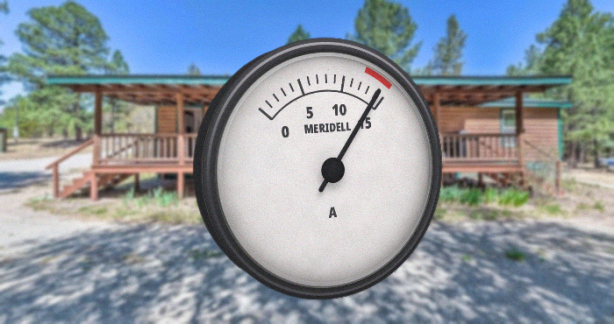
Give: 14
